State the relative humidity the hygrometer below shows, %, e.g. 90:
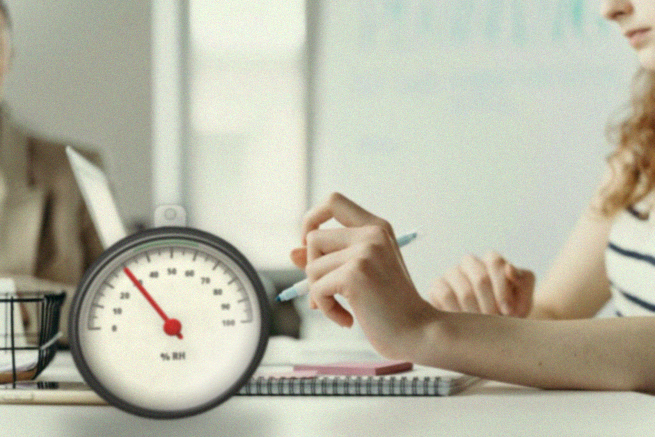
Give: 30
